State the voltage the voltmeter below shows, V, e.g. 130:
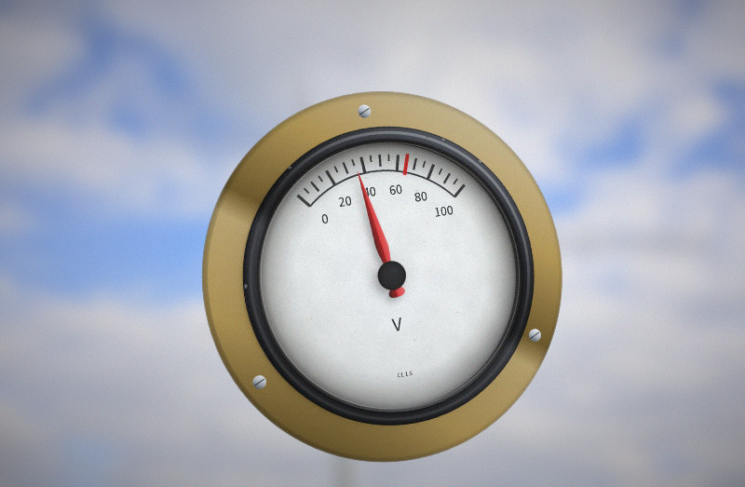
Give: 35
